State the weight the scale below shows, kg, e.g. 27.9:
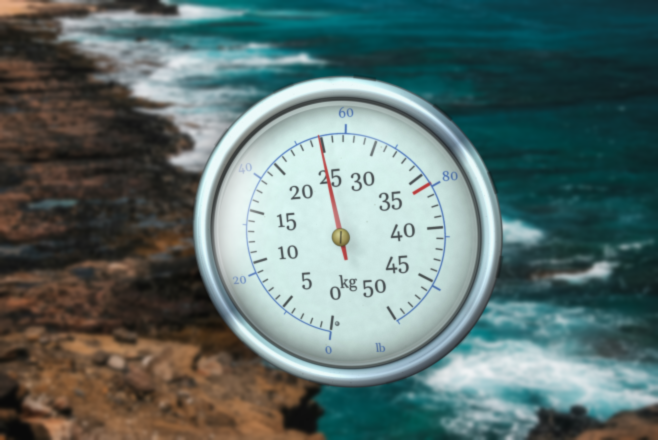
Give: 25
